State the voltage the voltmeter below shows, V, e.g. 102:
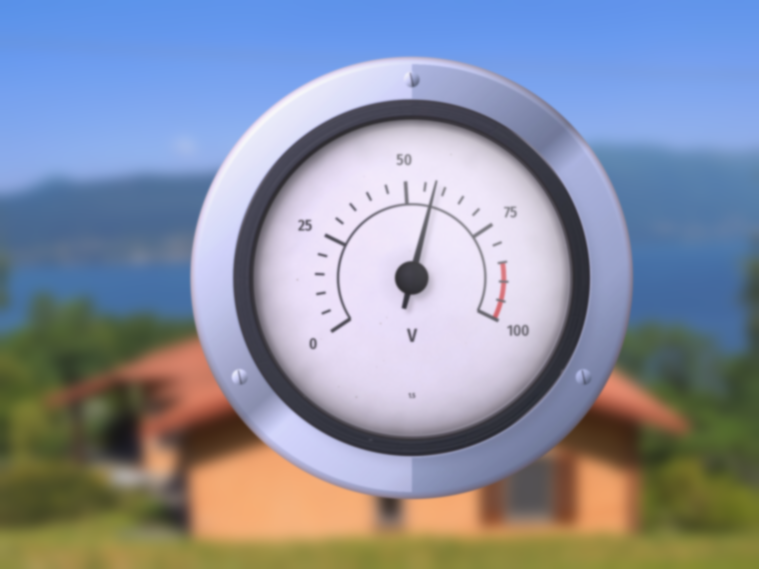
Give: 57.5
